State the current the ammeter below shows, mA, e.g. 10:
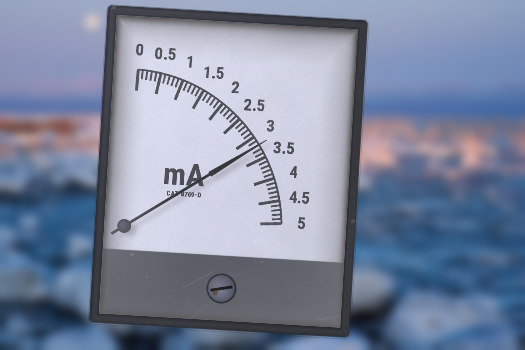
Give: 3.2
